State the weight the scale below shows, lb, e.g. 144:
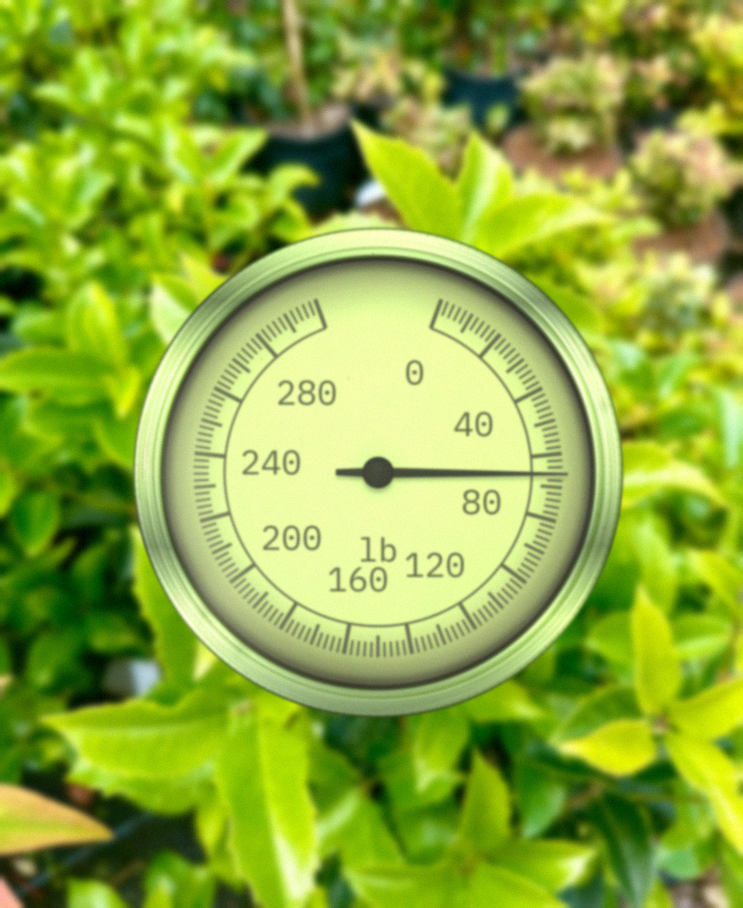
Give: 66
